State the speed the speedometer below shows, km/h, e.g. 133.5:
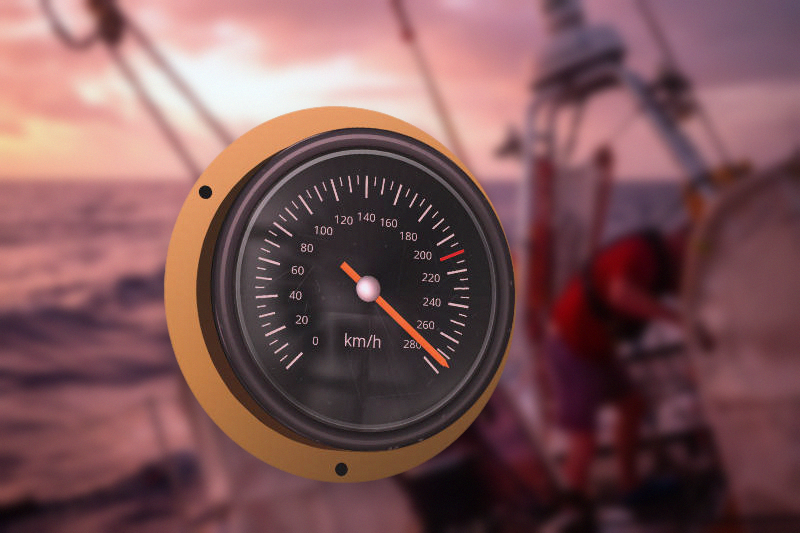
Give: 275
